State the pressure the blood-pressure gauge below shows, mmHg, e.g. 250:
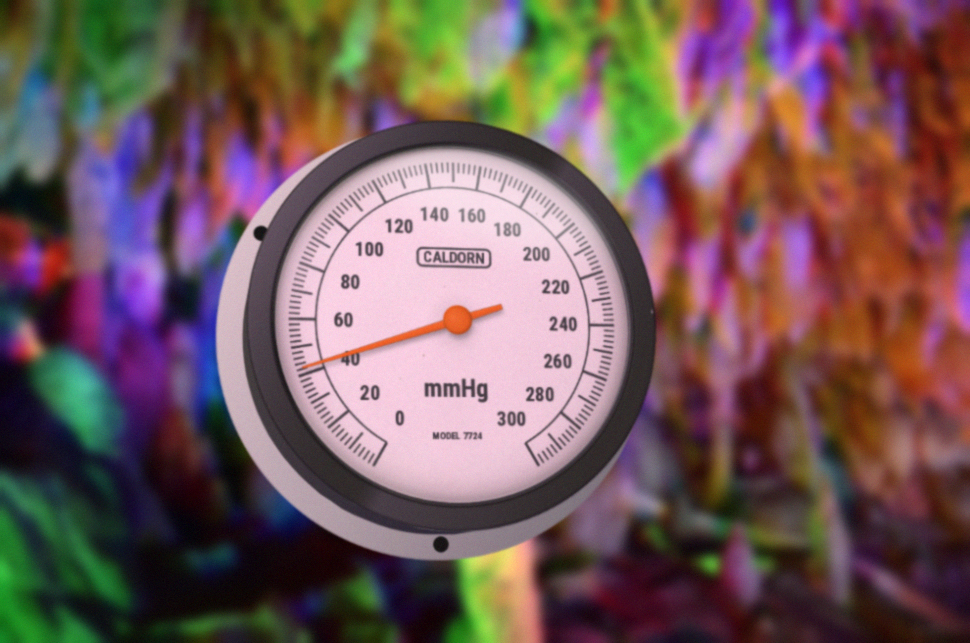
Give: 42
